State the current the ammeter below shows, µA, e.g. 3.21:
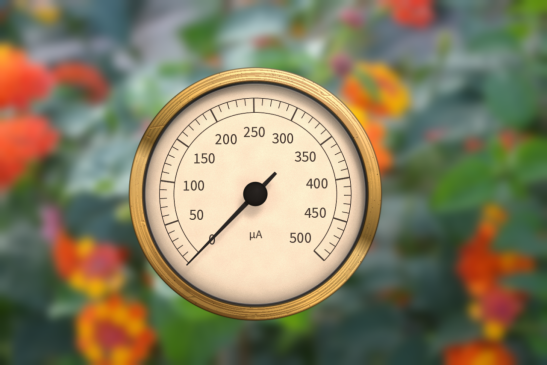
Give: 0
